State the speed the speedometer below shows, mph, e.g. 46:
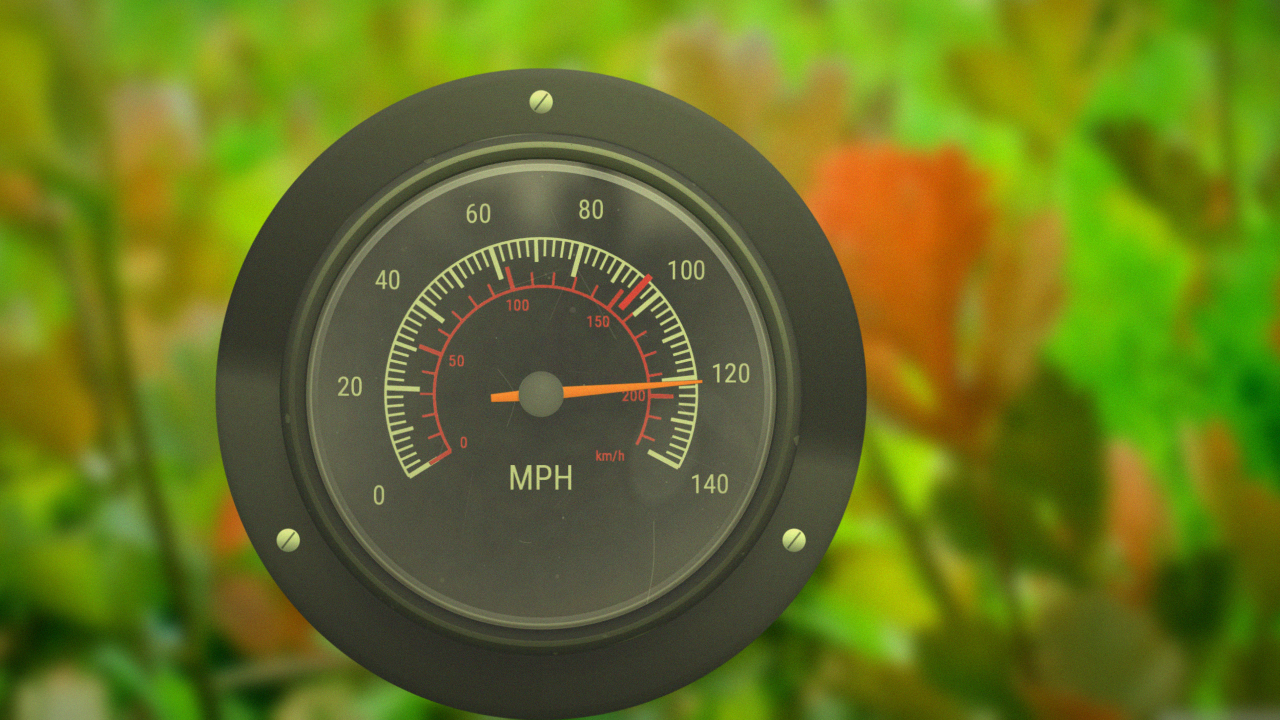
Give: 121
